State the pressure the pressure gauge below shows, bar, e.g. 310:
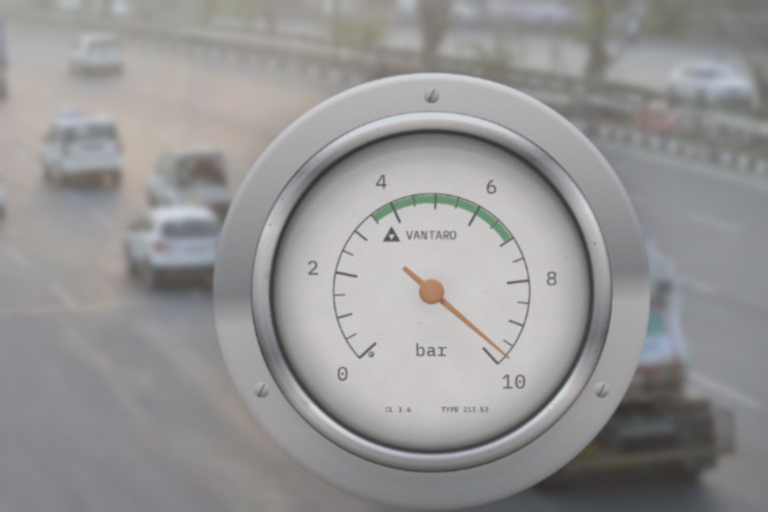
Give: 9.75
